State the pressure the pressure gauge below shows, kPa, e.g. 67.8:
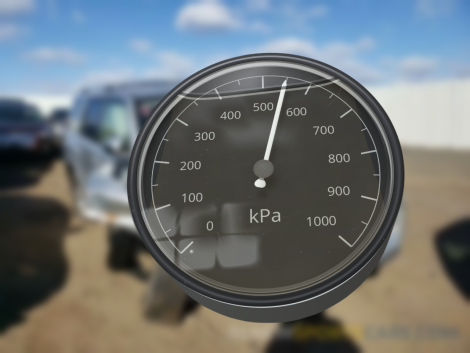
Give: 550
